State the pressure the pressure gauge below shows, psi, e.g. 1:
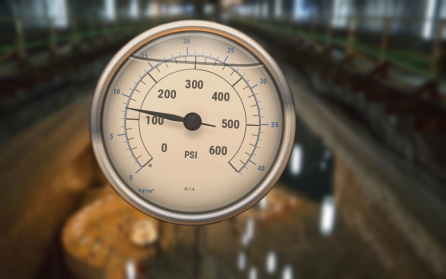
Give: 120
